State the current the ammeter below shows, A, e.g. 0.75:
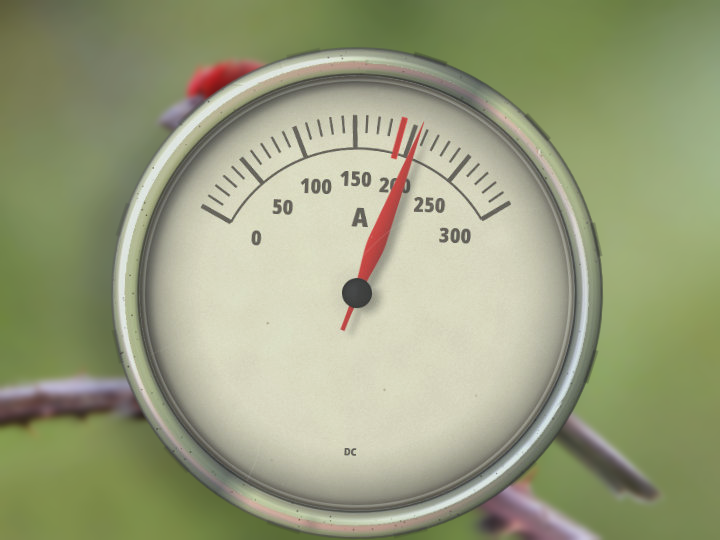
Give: 205
